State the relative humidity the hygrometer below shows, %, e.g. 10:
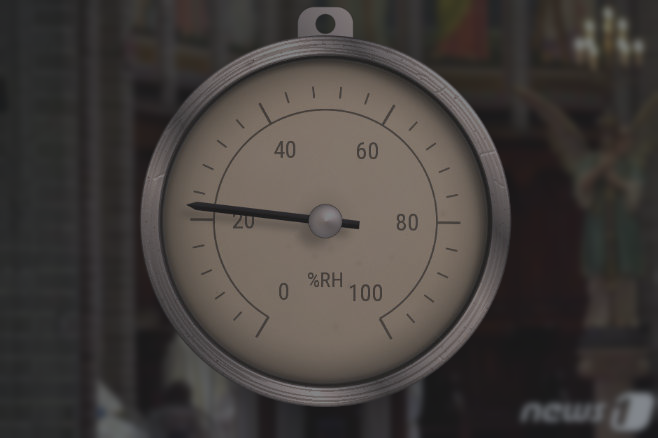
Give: 22
